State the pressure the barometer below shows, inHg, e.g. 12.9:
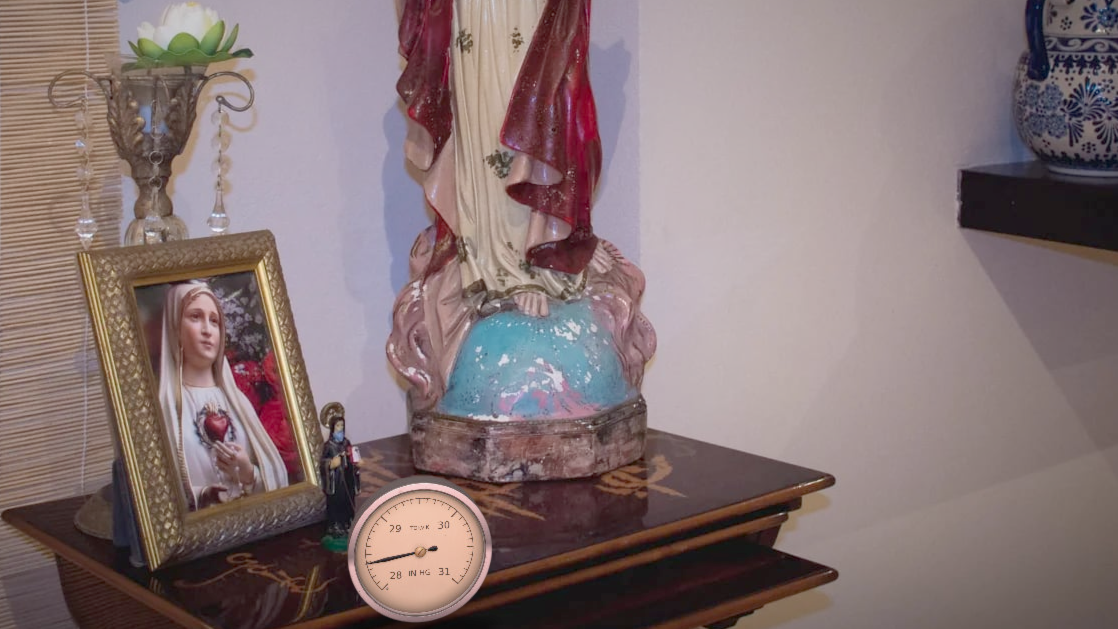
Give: 28.4
